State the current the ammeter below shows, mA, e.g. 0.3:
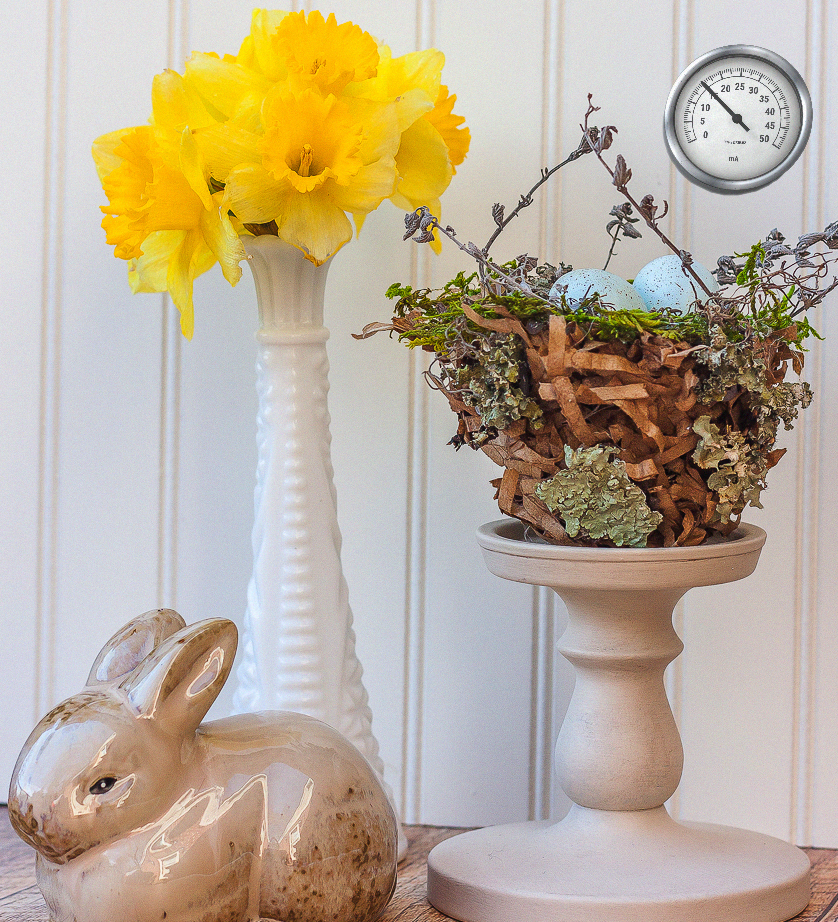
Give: 15
